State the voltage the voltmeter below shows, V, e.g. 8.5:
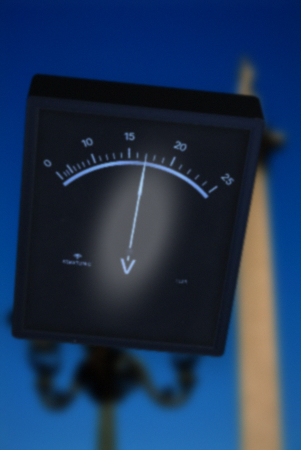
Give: 17
